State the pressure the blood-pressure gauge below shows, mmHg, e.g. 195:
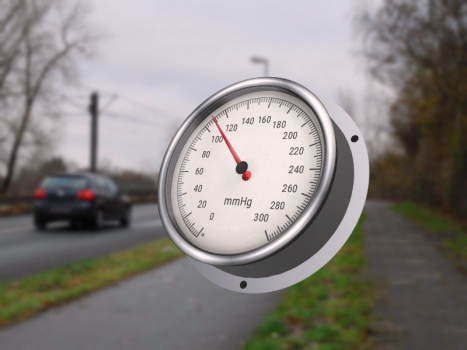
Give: 110
